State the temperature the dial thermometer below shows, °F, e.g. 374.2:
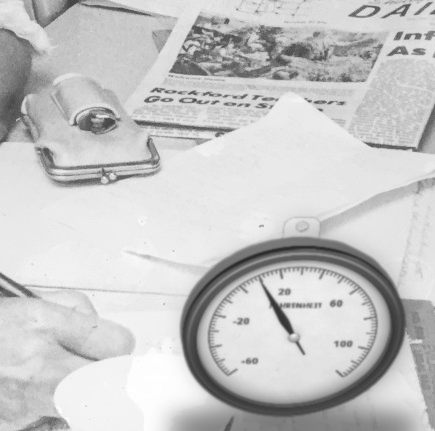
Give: 10
